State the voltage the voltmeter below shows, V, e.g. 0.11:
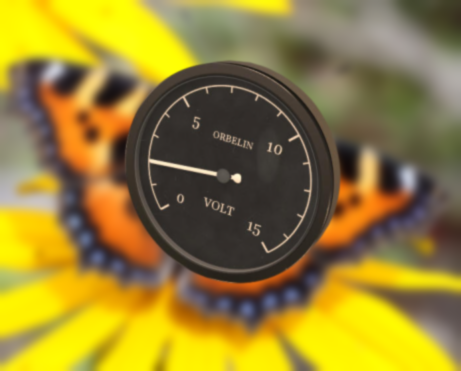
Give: 2
